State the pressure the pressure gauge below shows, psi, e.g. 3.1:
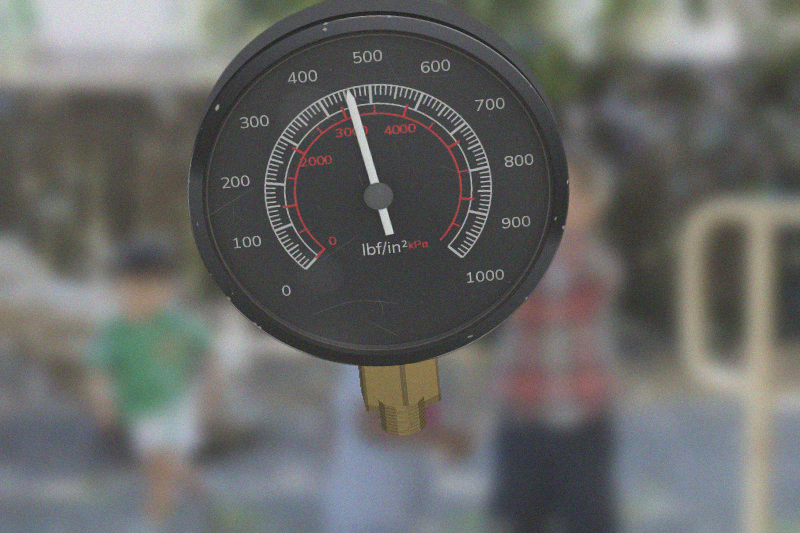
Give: 460
